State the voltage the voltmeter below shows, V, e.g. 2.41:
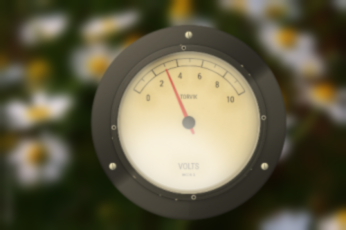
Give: 3
